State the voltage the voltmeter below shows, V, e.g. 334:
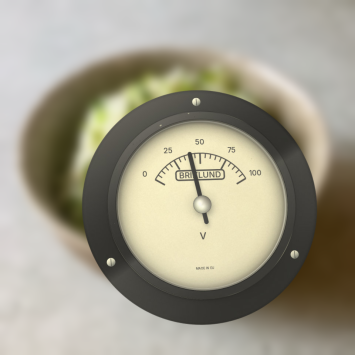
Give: 40
